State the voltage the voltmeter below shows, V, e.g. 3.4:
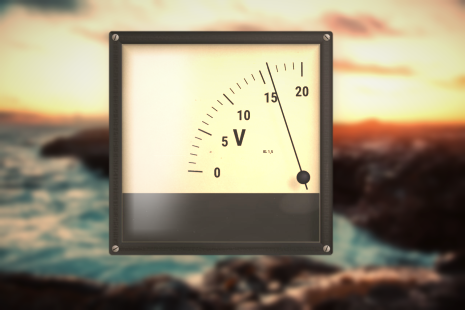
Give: 16
